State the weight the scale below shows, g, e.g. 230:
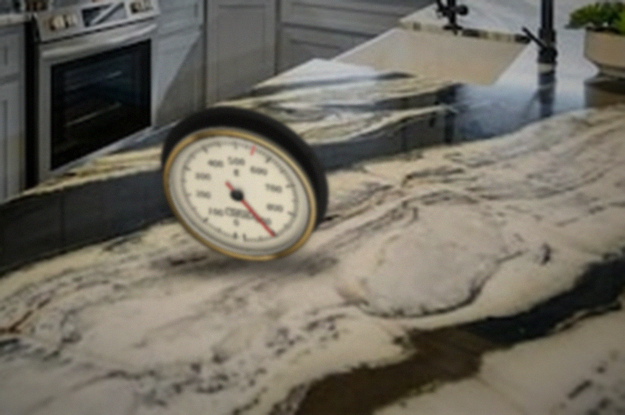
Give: 900
